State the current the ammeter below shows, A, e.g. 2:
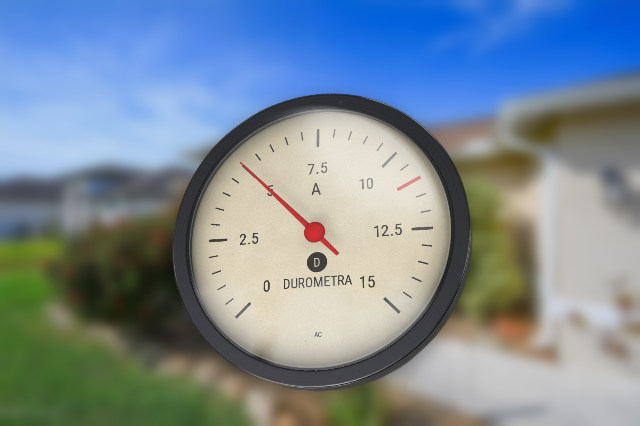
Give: 5
